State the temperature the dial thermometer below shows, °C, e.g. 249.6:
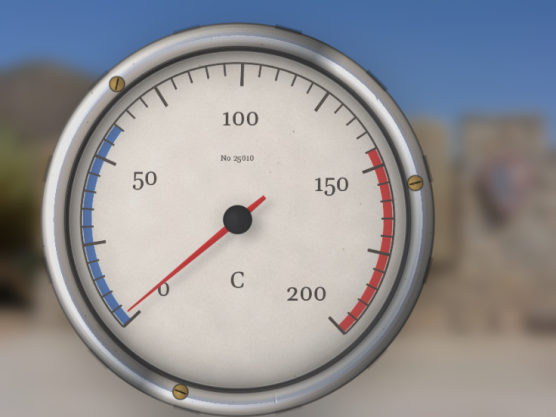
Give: 2.5
